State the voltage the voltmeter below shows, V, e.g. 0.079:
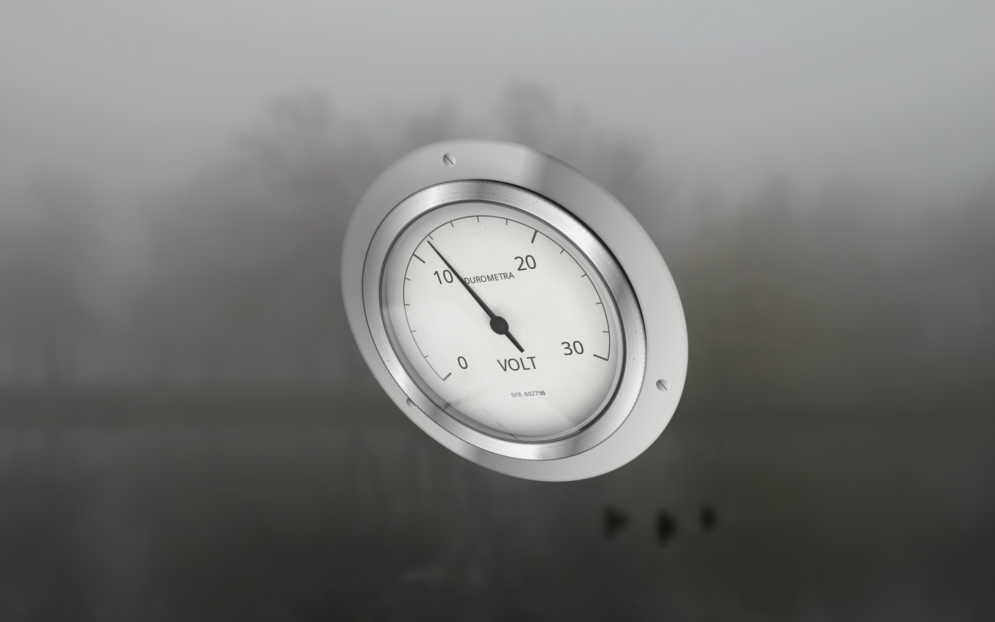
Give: 12
